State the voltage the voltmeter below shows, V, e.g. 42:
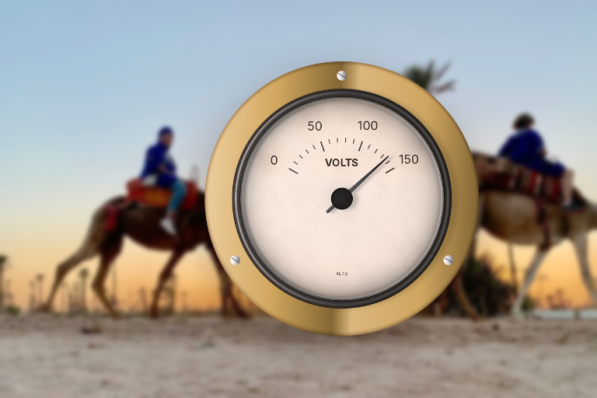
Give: 135
